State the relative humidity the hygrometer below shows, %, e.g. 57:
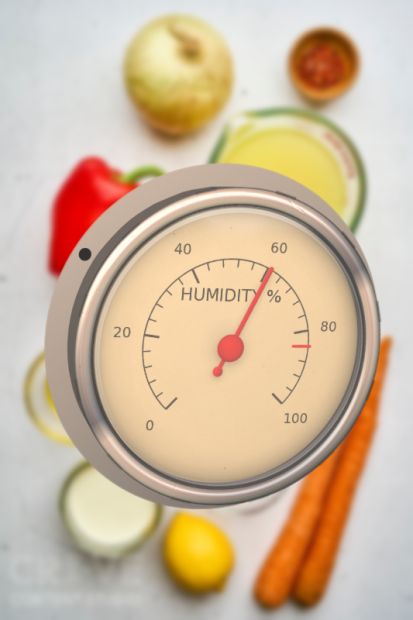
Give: 60
